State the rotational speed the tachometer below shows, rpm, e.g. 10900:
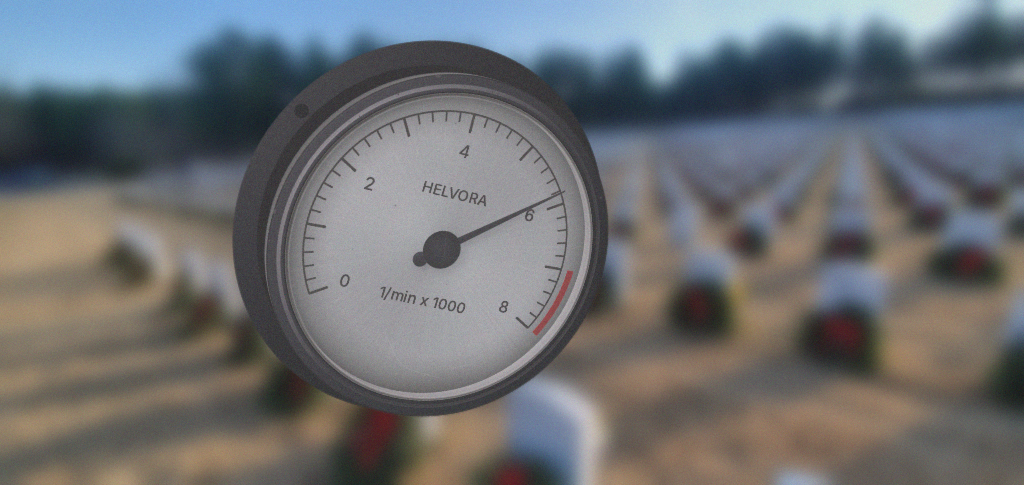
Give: 5800
